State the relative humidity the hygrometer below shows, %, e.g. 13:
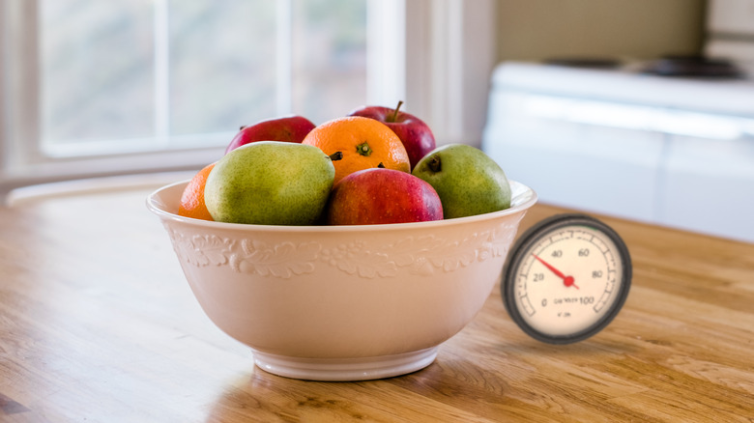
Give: 30
